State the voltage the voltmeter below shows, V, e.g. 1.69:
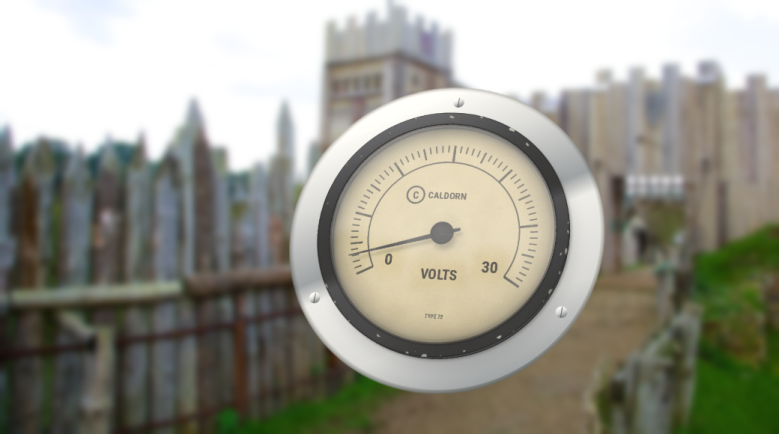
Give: 1.5
